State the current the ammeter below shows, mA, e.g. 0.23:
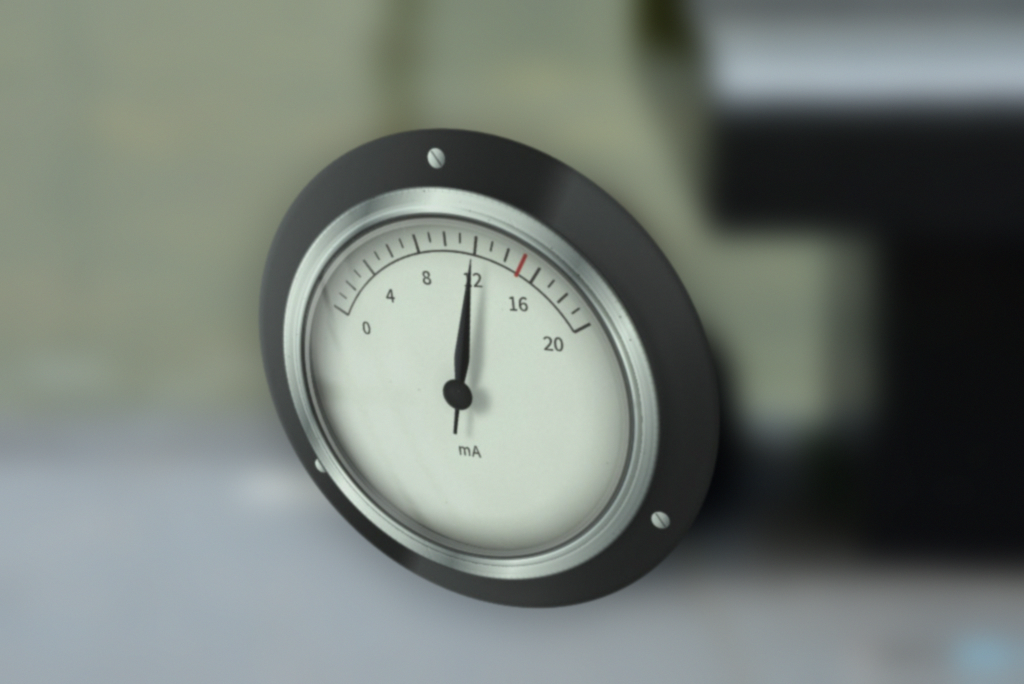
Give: 12
